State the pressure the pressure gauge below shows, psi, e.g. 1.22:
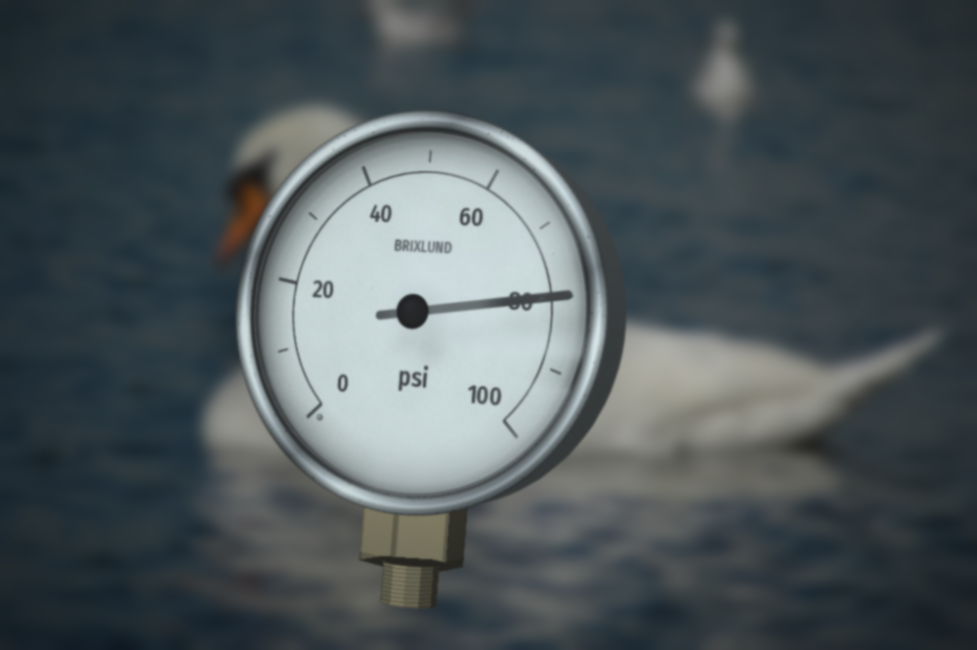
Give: 80
